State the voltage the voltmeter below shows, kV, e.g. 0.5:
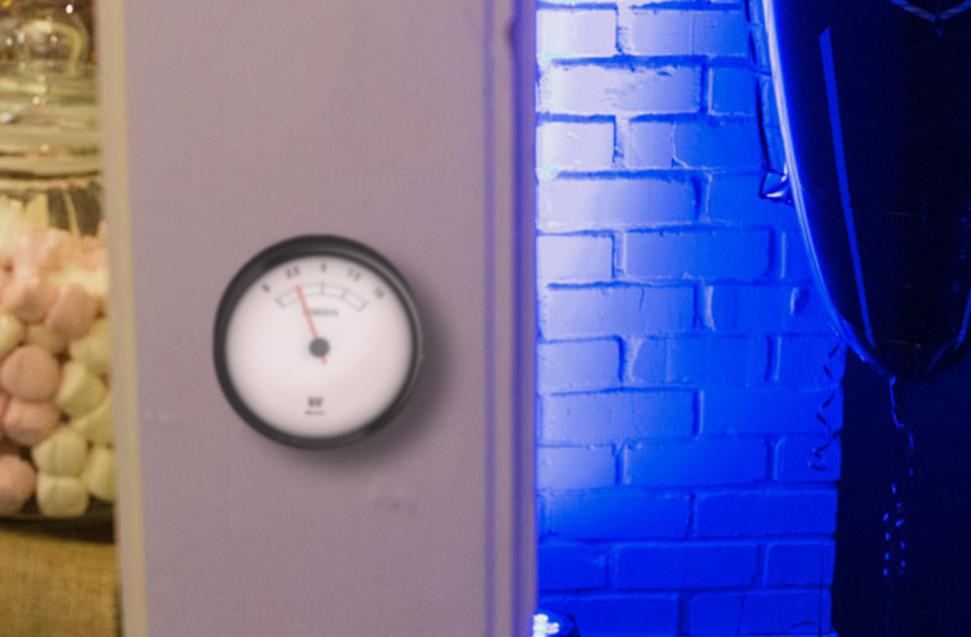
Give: 2.5
